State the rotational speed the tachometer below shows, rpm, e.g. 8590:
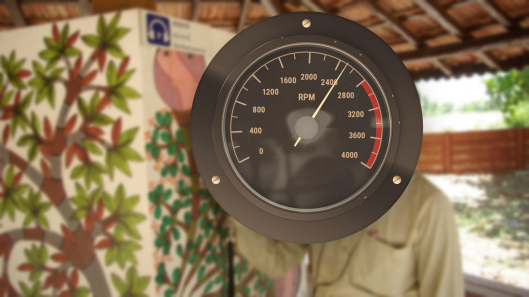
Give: 2500
